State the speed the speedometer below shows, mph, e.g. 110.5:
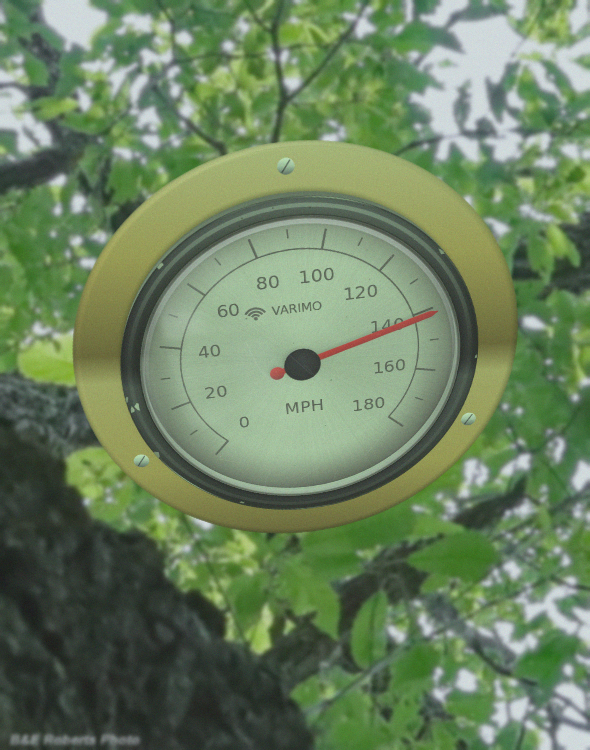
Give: 140
